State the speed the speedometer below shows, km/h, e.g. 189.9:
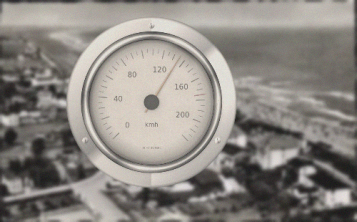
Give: 135
